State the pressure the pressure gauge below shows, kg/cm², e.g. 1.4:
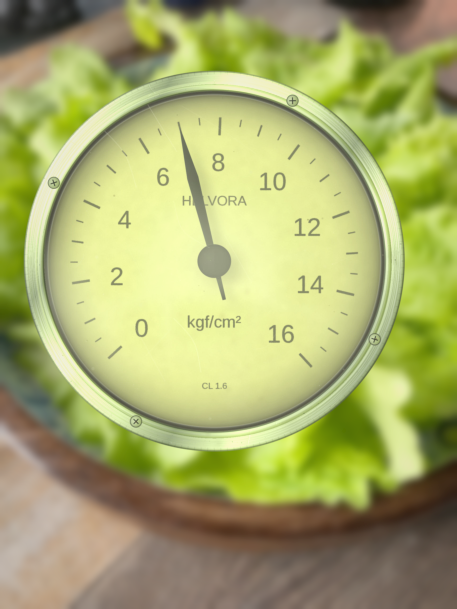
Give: 7
